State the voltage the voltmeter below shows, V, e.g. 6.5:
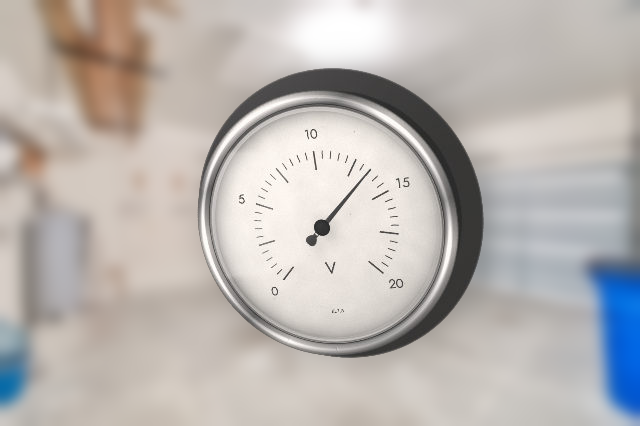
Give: 13.5
